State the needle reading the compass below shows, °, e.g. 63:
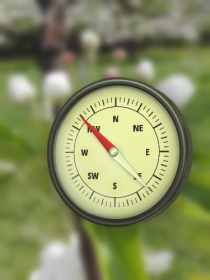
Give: 315
